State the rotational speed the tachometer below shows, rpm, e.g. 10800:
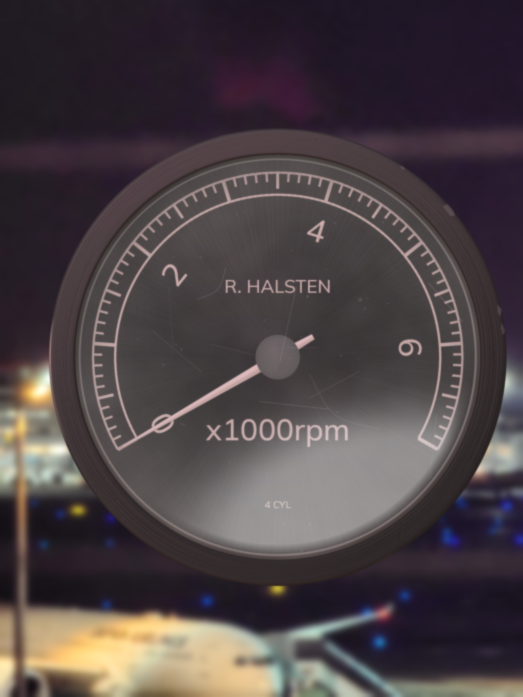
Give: 0
